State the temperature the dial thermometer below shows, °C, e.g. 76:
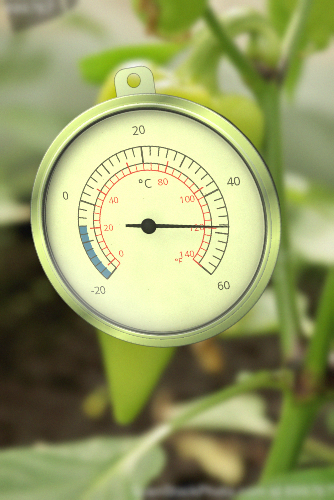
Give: 48
